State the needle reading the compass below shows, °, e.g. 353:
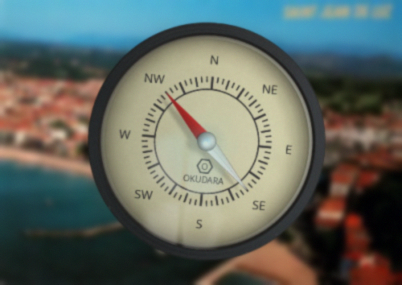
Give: 315
